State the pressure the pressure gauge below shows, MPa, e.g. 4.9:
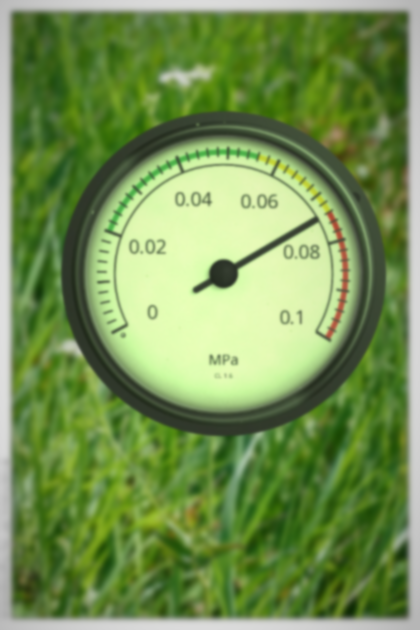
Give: 0.074
